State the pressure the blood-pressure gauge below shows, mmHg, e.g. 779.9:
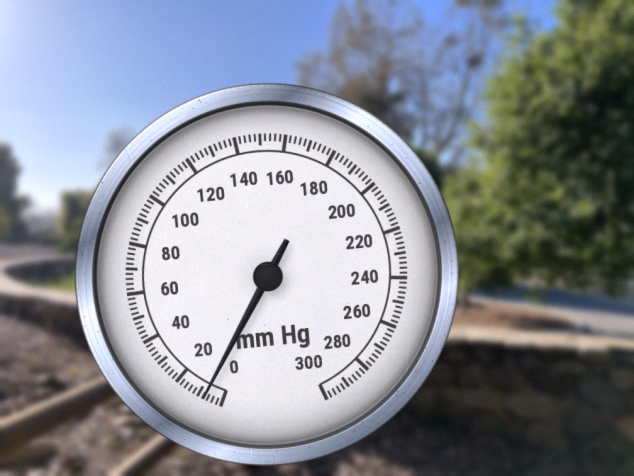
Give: 8
